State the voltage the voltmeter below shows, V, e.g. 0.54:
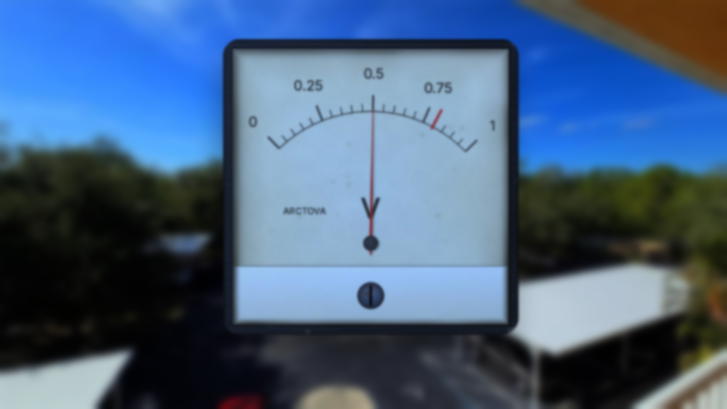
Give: 0.5
